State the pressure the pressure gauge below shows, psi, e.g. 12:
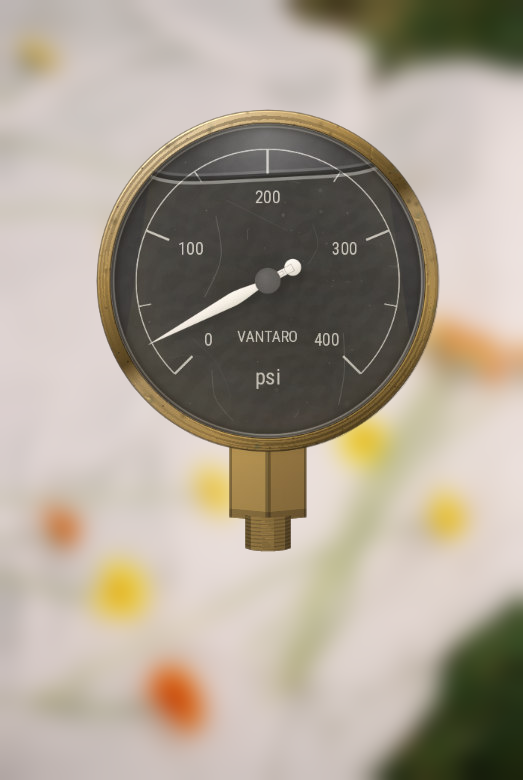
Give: 25
